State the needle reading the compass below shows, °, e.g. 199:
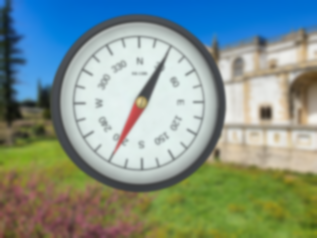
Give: 210
